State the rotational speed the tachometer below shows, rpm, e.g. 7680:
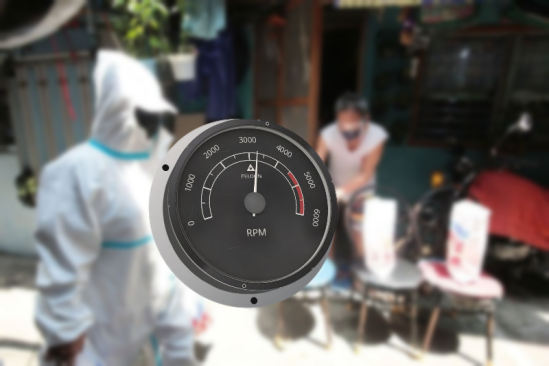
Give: 3250
